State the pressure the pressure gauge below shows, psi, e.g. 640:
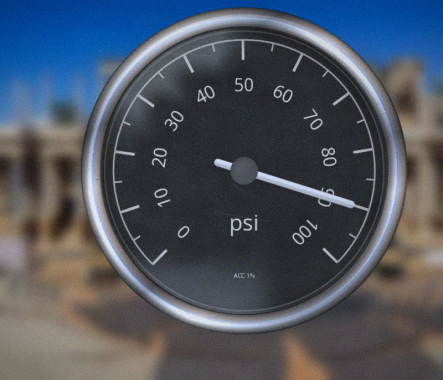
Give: 90
